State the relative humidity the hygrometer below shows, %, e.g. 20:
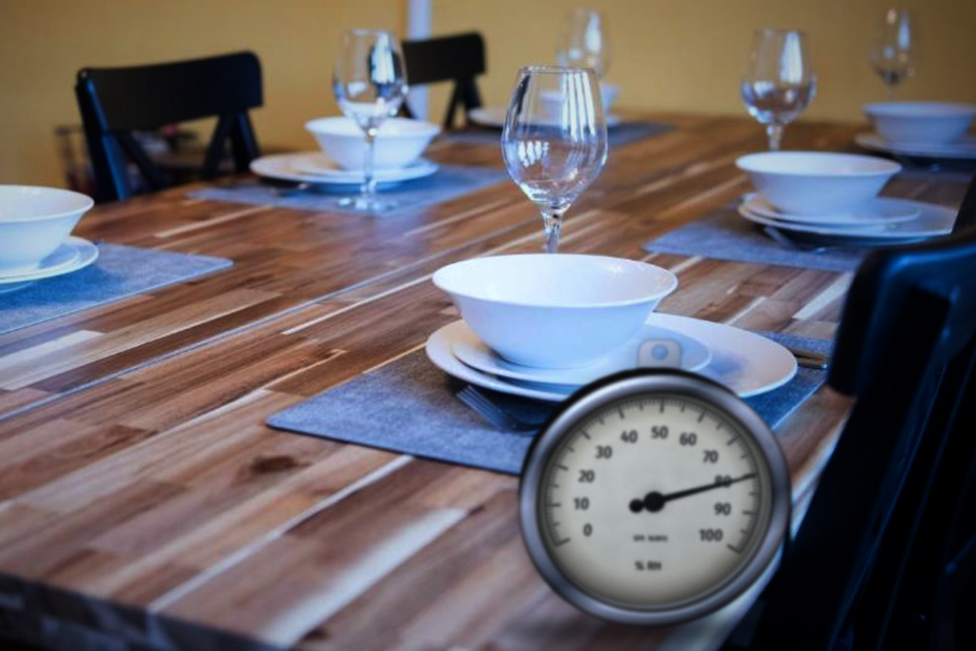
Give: 80
